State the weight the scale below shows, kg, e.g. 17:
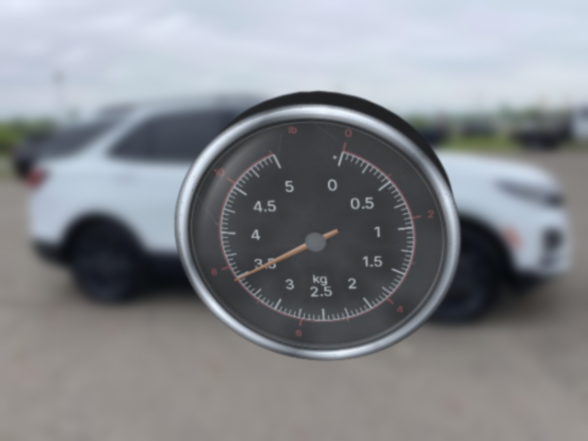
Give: 3.5
